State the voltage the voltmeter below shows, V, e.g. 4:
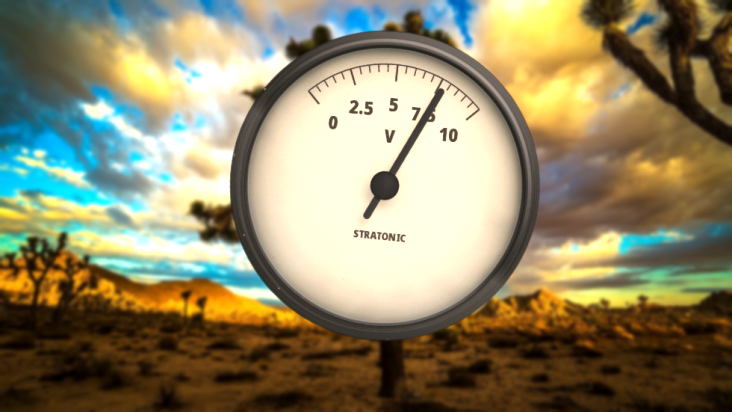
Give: 7.75
